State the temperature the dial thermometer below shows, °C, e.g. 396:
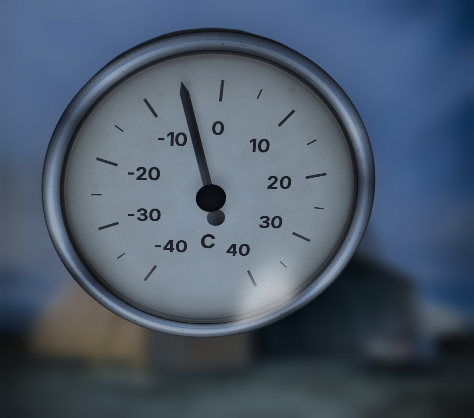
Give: -5
